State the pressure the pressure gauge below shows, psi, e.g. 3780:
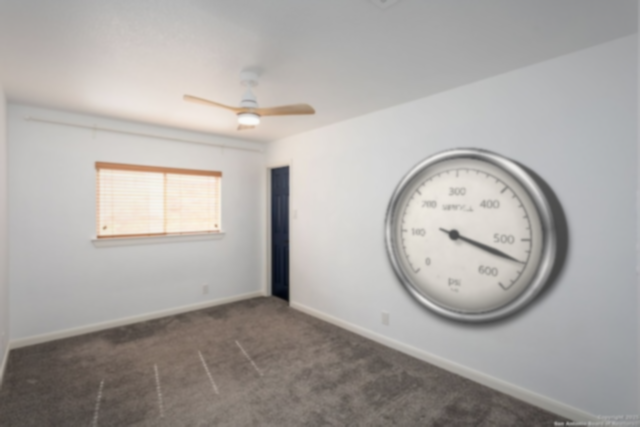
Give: 540
